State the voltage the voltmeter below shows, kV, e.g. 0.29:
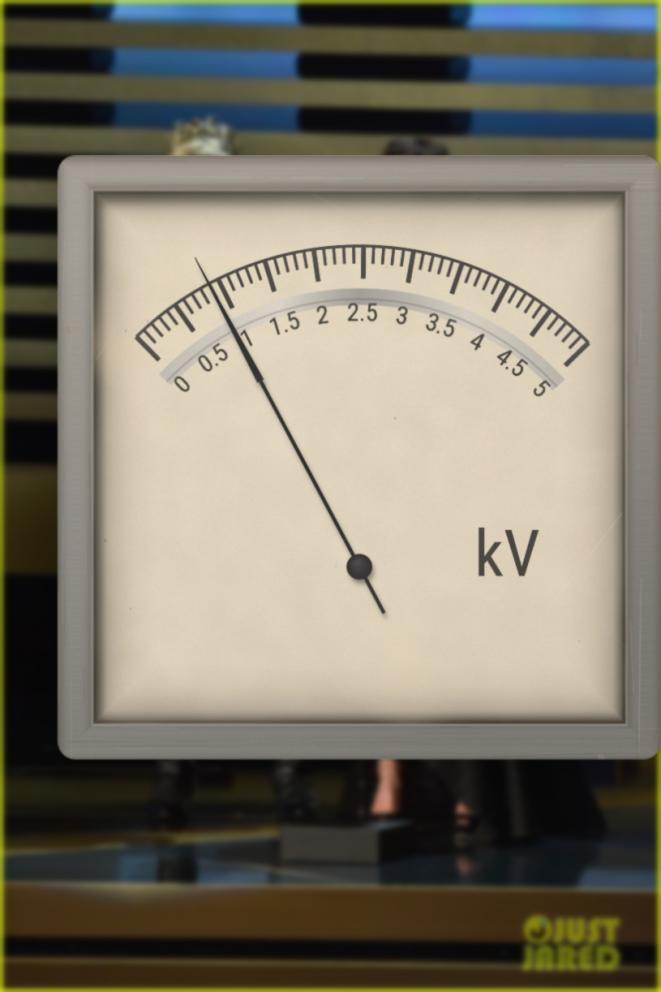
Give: 0.9
